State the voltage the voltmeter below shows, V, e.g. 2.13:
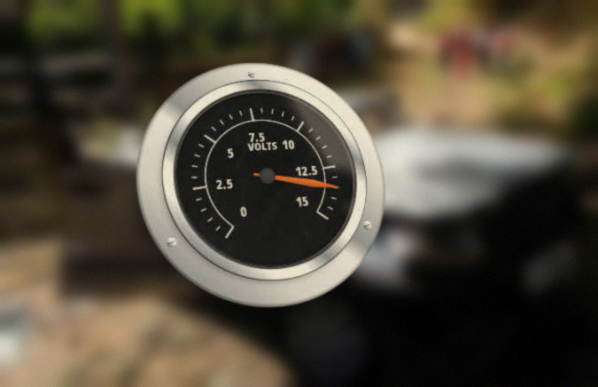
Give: 13.5
